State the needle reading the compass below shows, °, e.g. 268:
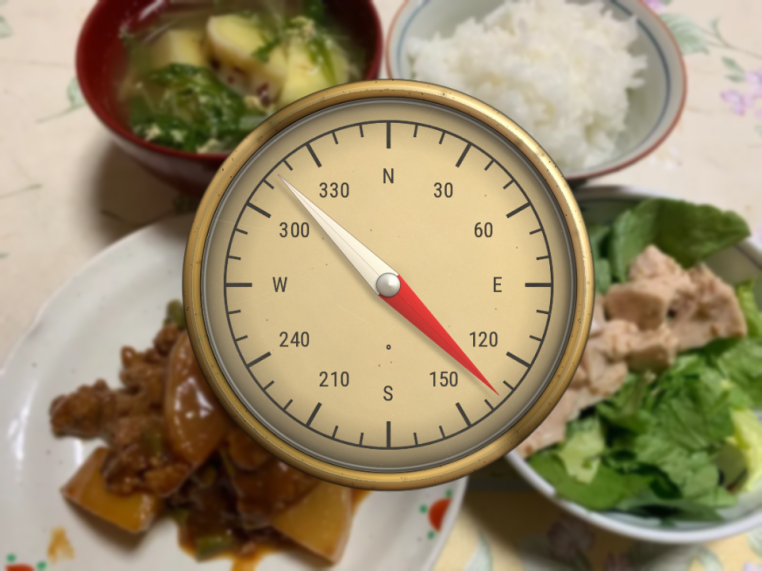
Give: 135
